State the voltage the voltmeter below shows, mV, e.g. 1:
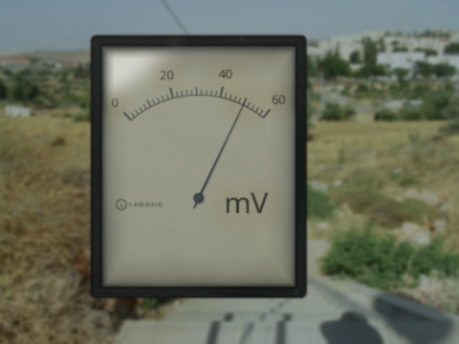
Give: 50
